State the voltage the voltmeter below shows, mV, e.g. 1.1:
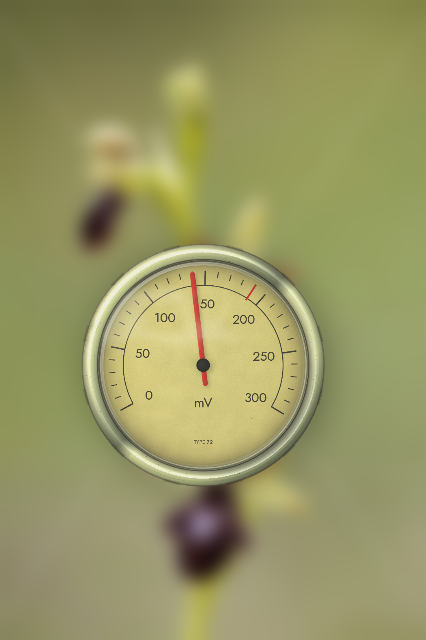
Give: 140
